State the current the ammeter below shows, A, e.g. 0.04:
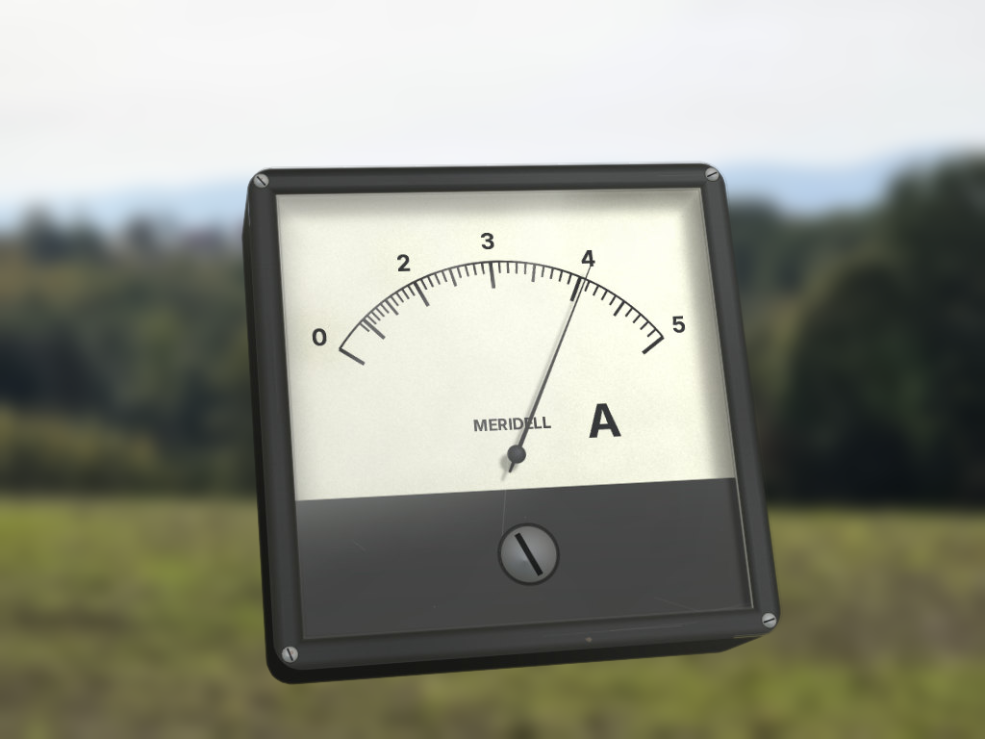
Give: 4.05
